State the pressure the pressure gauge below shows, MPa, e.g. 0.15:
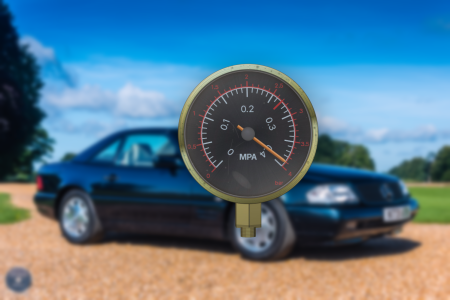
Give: 0.39
